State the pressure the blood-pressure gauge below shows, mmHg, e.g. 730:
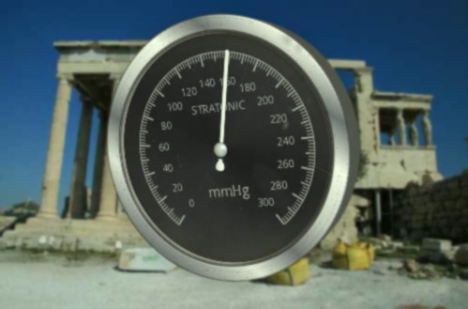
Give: 160
